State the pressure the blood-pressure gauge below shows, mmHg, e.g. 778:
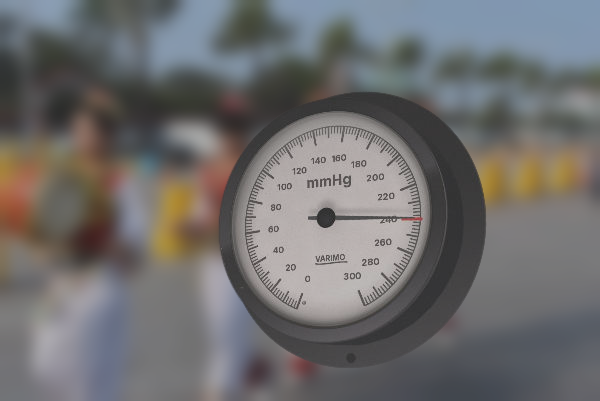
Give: 240
